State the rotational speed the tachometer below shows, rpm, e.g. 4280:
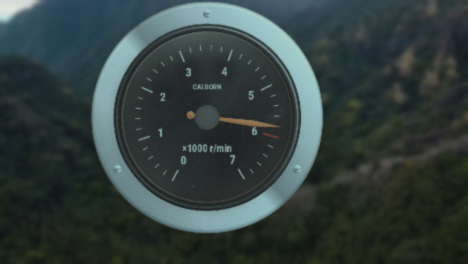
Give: 5800
